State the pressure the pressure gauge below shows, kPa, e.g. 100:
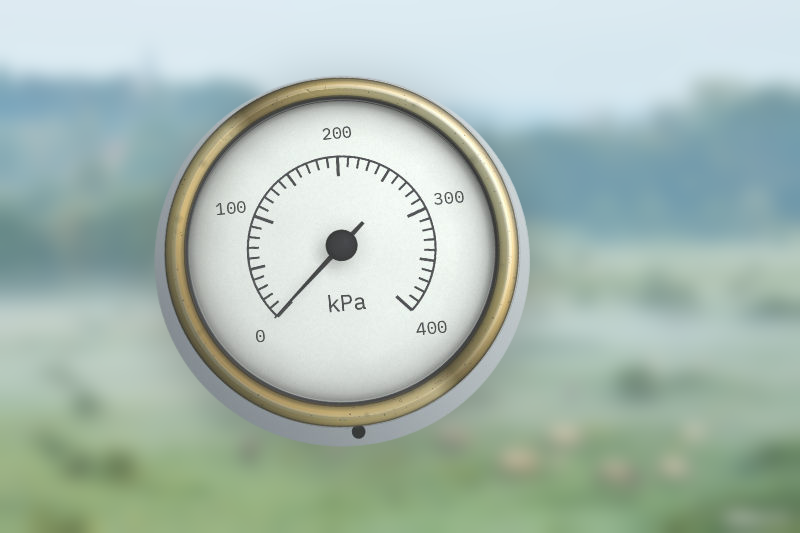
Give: 0
